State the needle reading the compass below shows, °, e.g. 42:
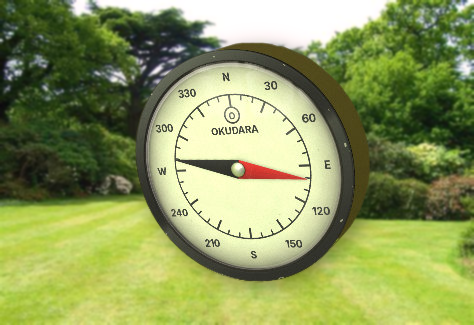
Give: 100
